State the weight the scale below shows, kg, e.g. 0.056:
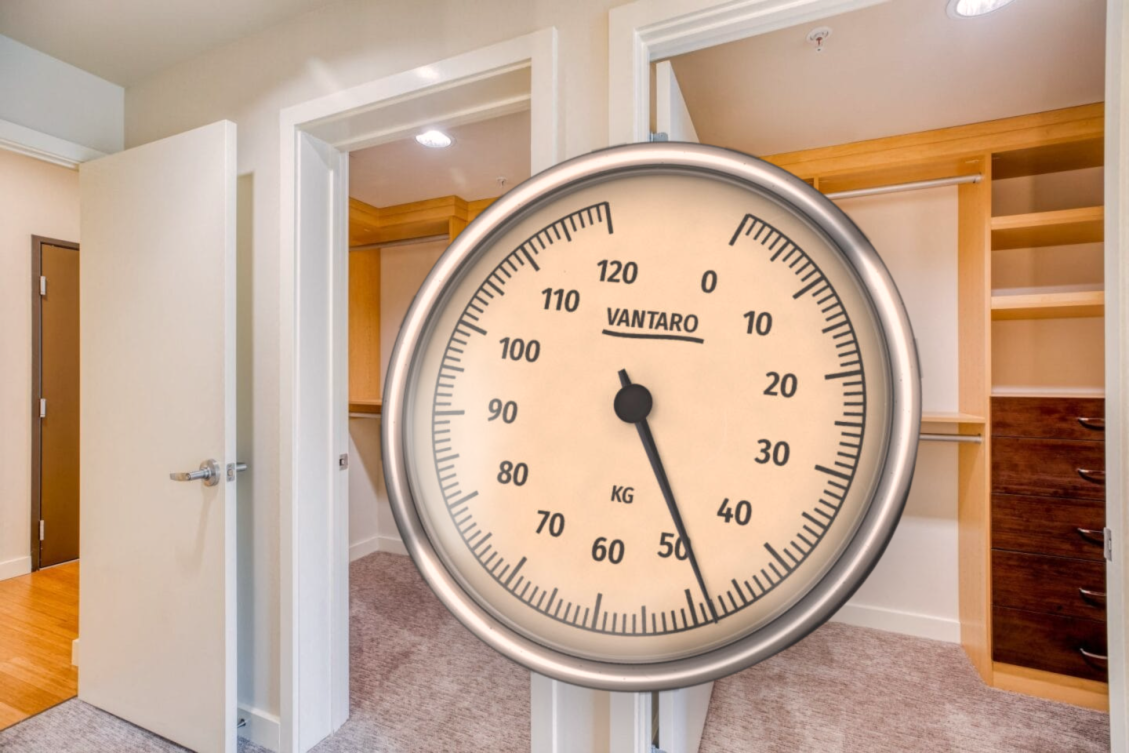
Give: 48
